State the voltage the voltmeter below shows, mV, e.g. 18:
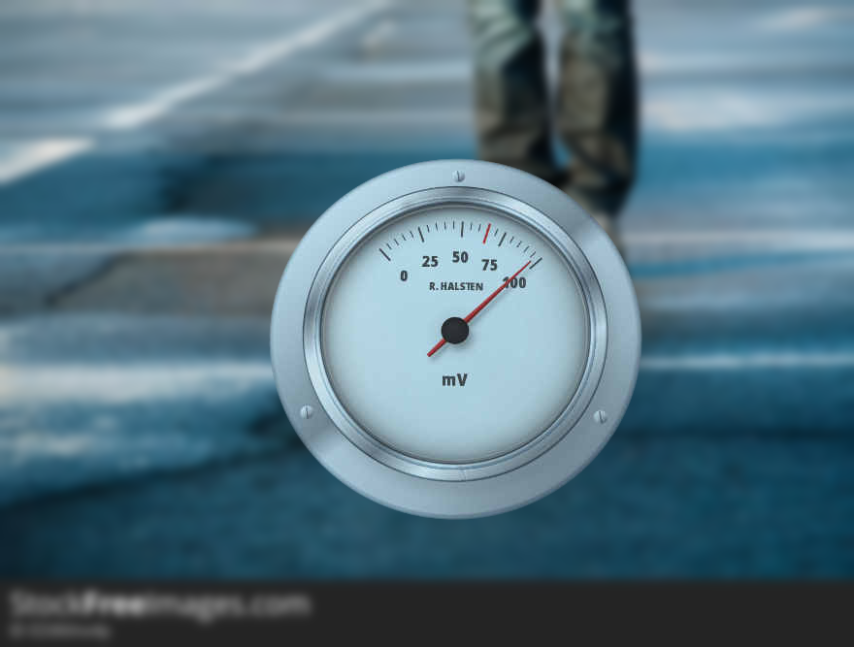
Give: 97.5
